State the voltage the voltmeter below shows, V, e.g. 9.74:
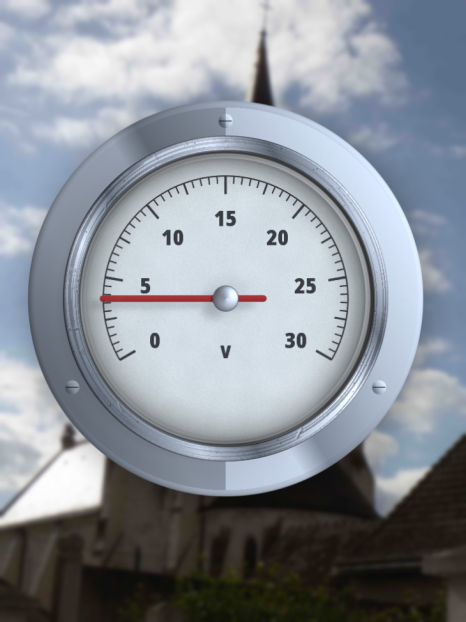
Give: 3.75
